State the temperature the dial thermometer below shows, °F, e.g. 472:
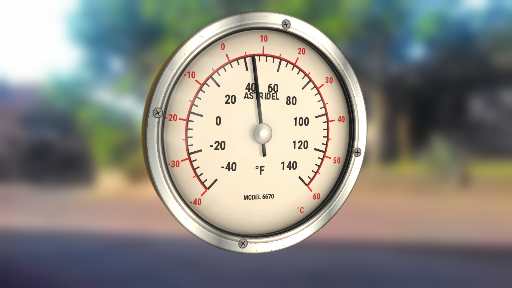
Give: 44
